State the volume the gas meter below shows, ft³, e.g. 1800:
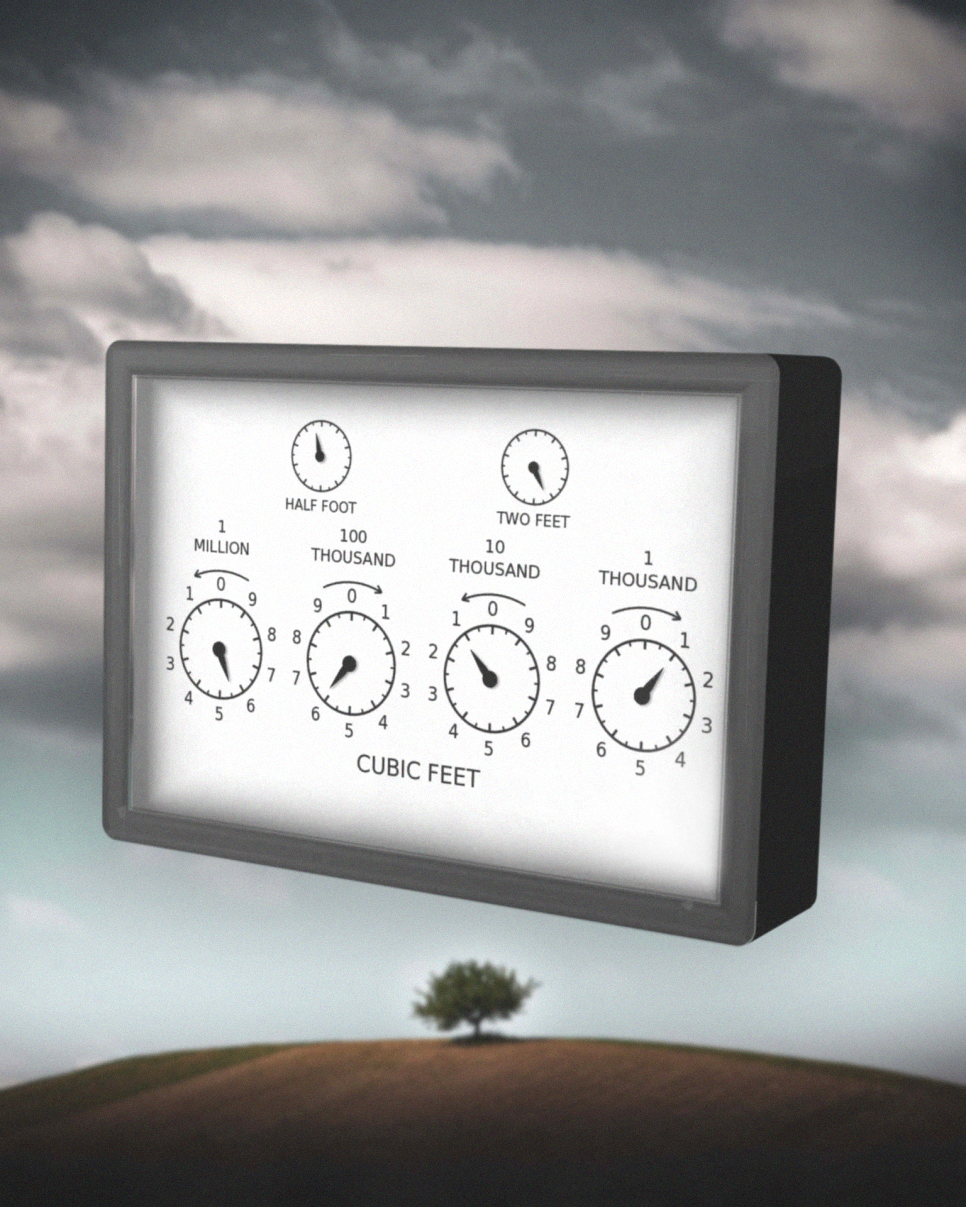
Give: 561100
